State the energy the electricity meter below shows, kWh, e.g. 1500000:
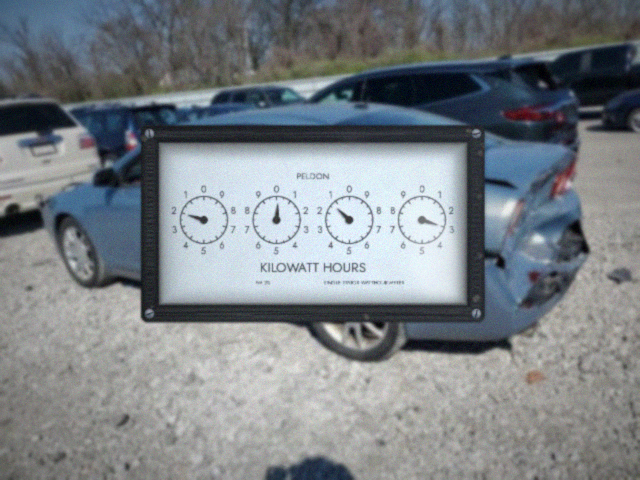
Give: 2013
